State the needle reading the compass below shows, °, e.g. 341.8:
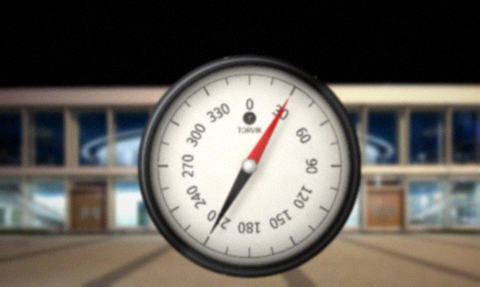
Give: 30
